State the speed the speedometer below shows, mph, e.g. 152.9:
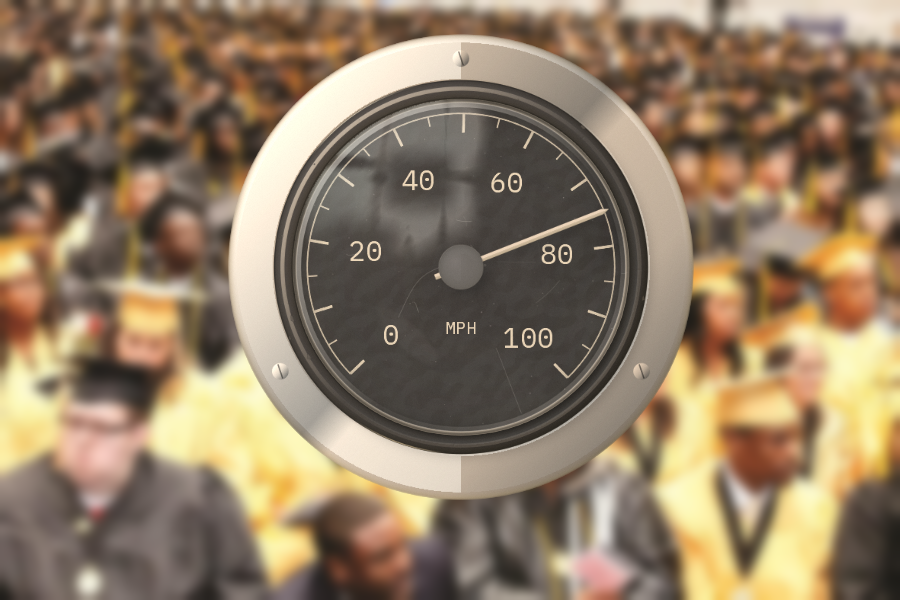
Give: 75
